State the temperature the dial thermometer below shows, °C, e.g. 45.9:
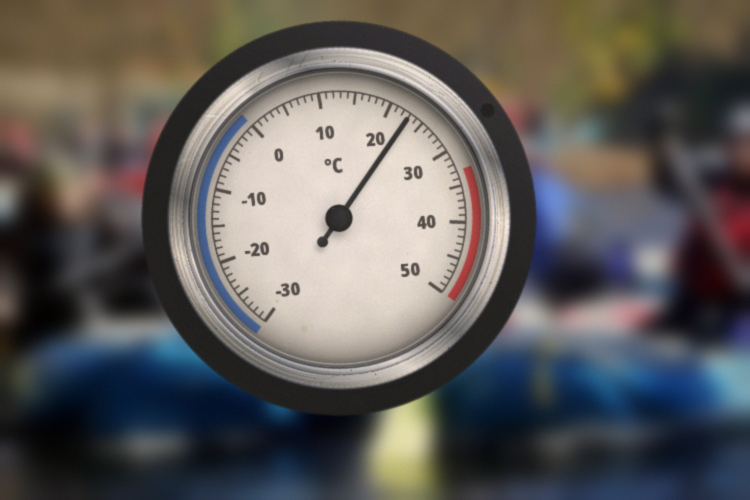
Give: 23
